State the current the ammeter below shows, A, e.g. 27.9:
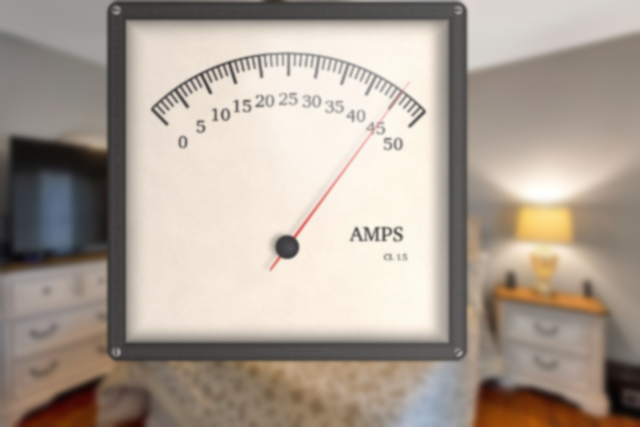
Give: 45
